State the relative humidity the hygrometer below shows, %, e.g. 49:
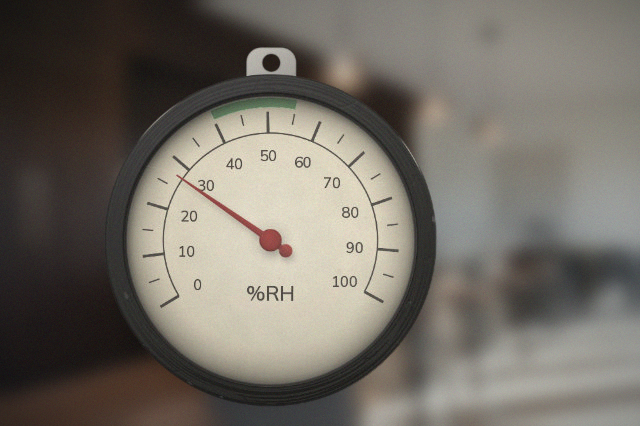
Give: 27.5
